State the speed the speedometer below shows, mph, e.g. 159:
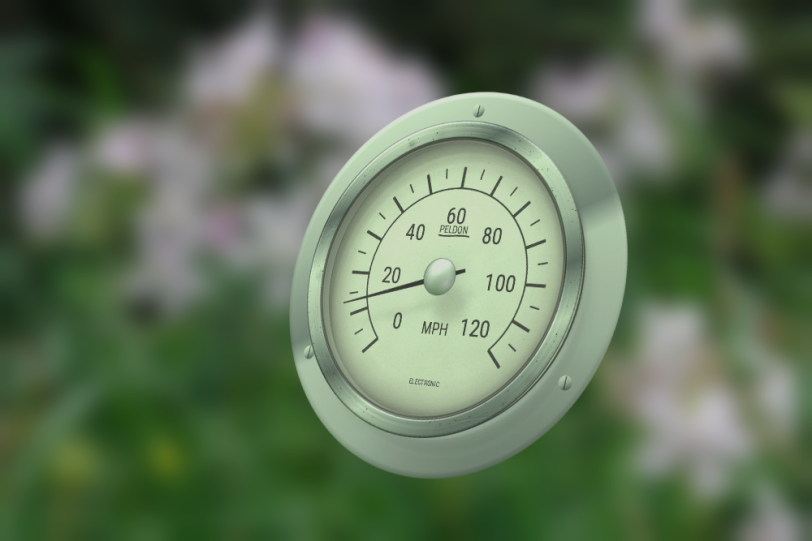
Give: 12.5
